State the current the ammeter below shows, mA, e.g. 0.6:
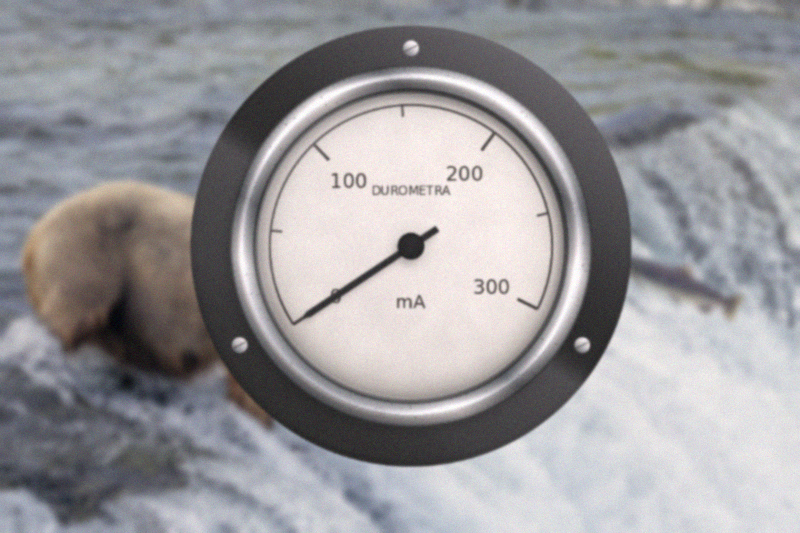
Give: 0
